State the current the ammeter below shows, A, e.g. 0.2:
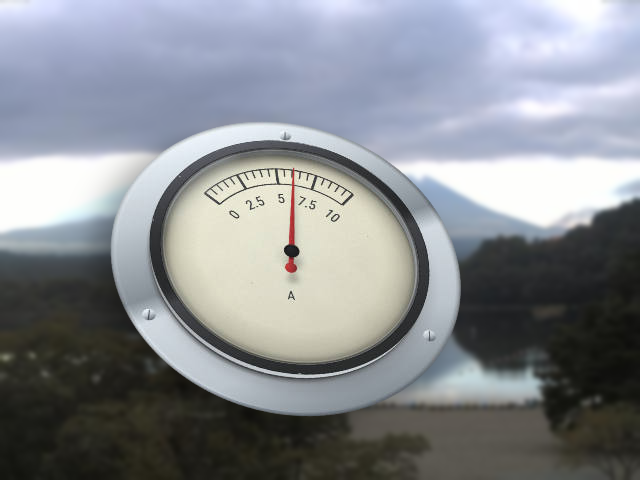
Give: 6
